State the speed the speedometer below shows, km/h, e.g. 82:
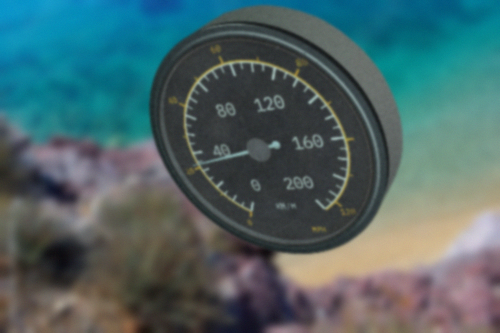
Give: 35
